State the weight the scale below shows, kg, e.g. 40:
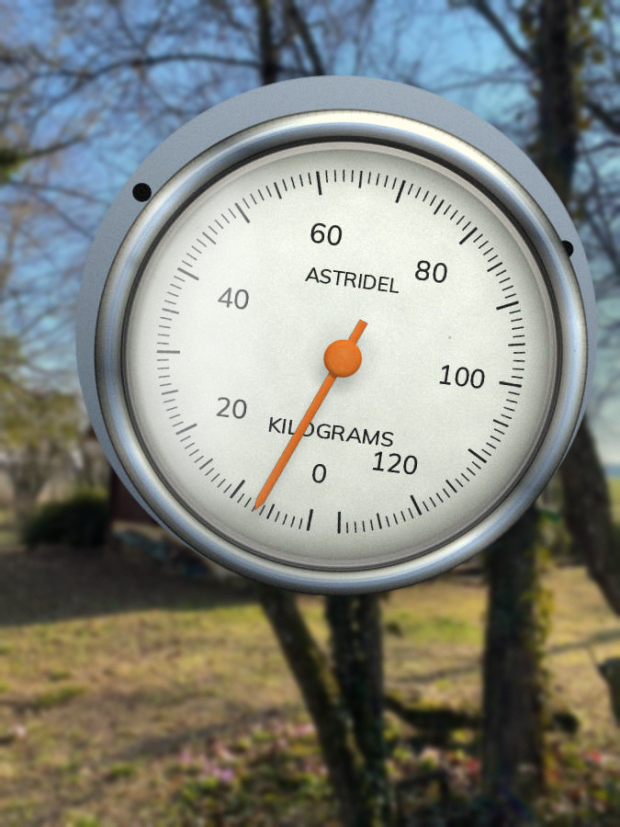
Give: 7
